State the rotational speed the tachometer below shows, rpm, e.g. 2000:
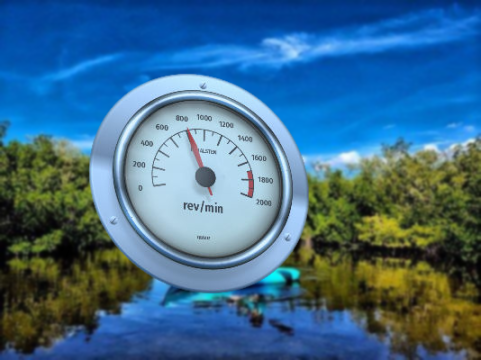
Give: 800
